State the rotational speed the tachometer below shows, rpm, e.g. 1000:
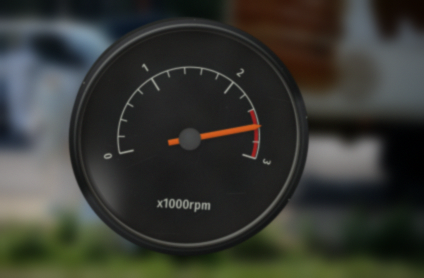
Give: 2600
